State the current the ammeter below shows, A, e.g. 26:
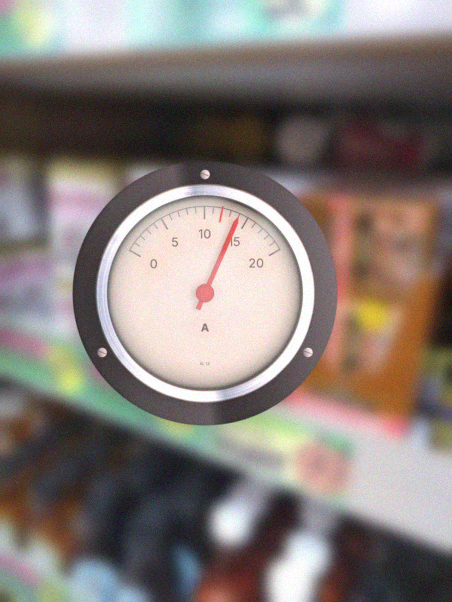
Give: 14
